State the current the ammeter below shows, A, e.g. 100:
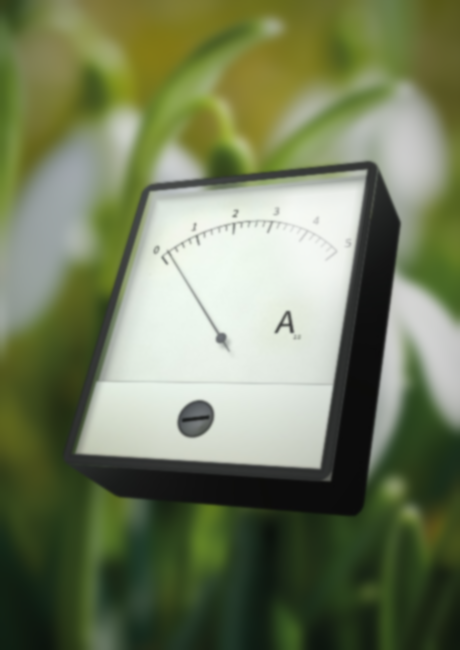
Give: 0.2
